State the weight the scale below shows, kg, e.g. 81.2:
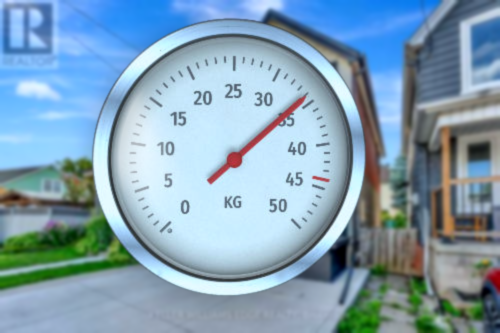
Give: 34
